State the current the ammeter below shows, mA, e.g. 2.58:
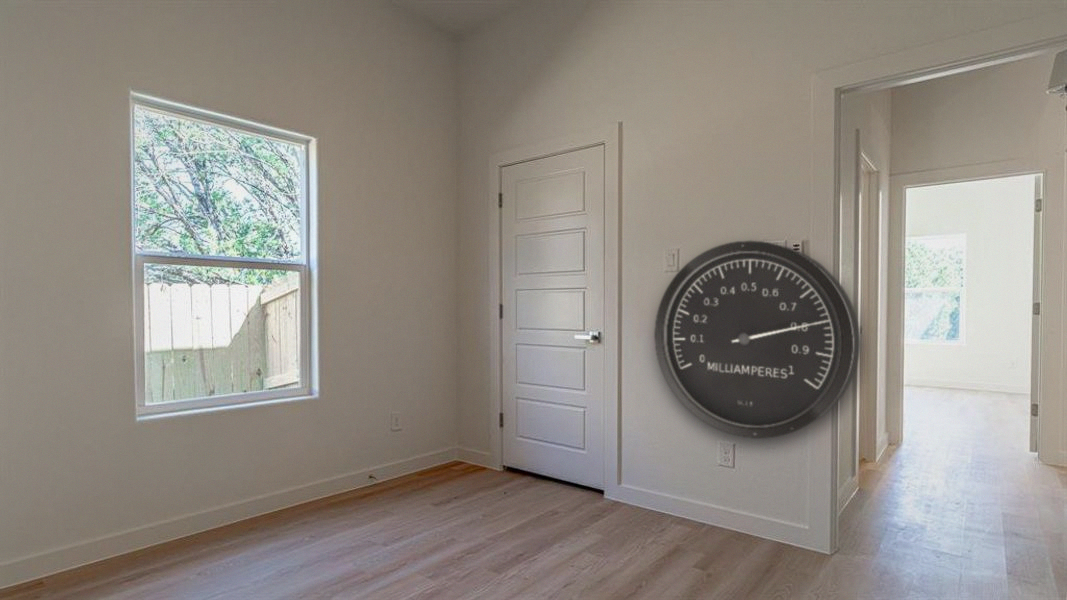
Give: 0.8
